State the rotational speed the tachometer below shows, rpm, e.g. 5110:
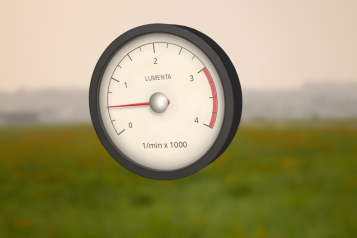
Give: 500
